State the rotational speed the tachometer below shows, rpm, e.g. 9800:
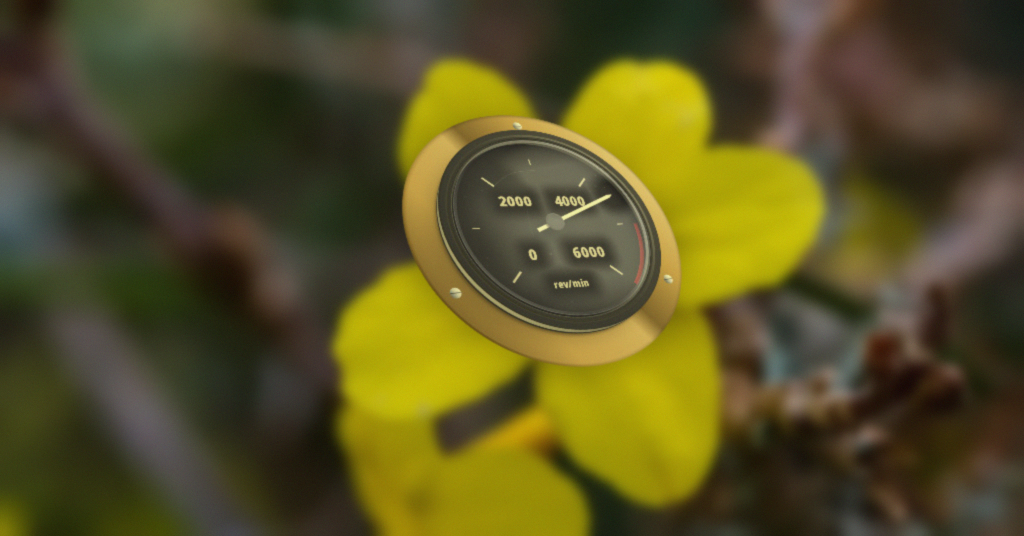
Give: 4500
